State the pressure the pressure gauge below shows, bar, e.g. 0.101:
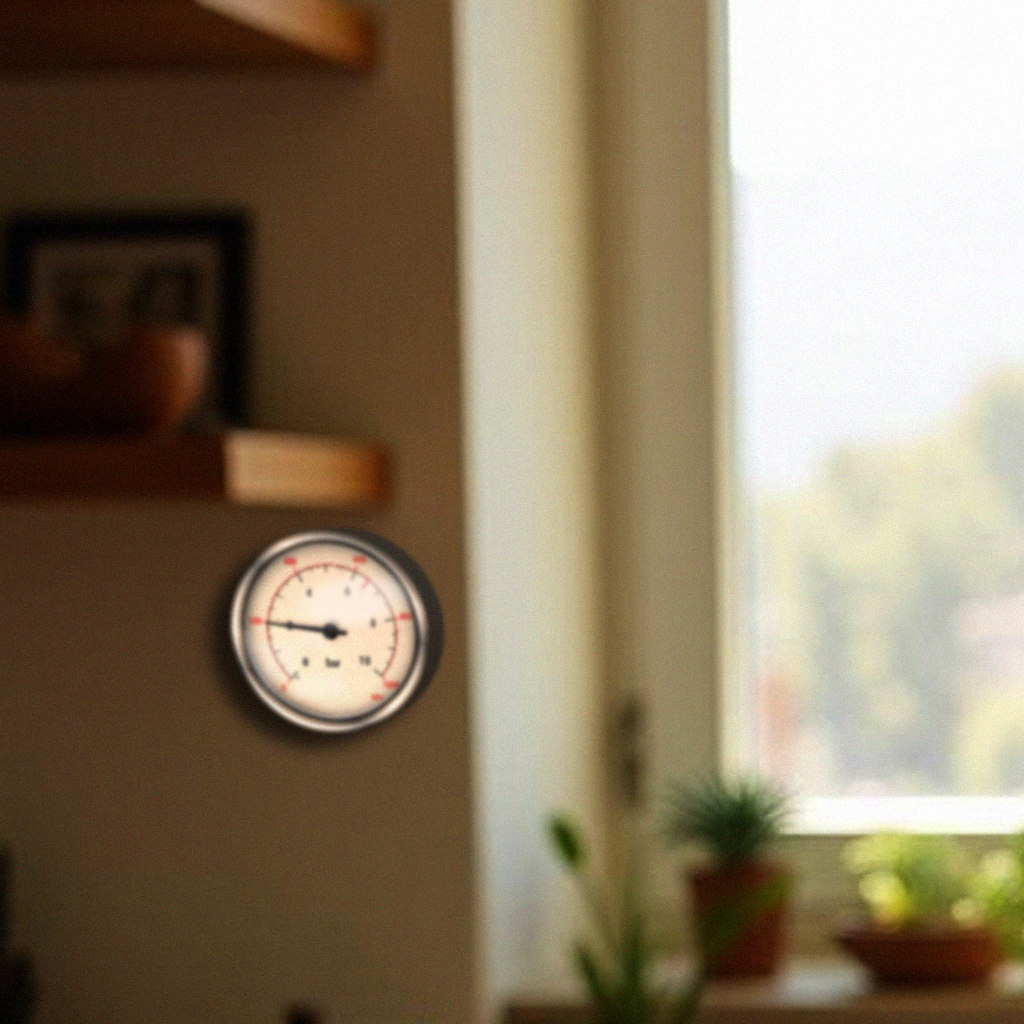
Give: 2
